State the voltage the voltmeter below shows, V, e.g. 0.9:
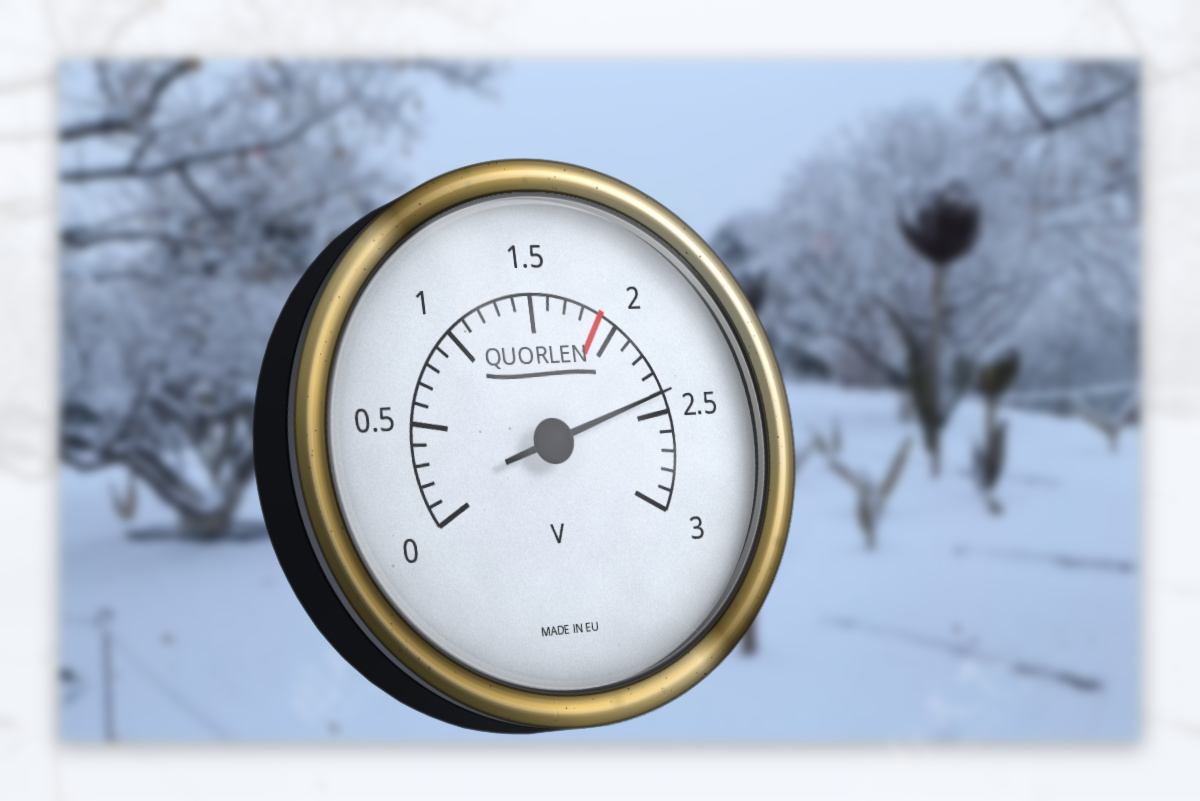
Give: 2.4
